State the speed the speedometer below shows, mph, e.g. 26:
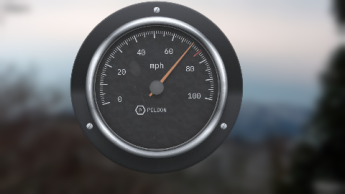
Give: 70
